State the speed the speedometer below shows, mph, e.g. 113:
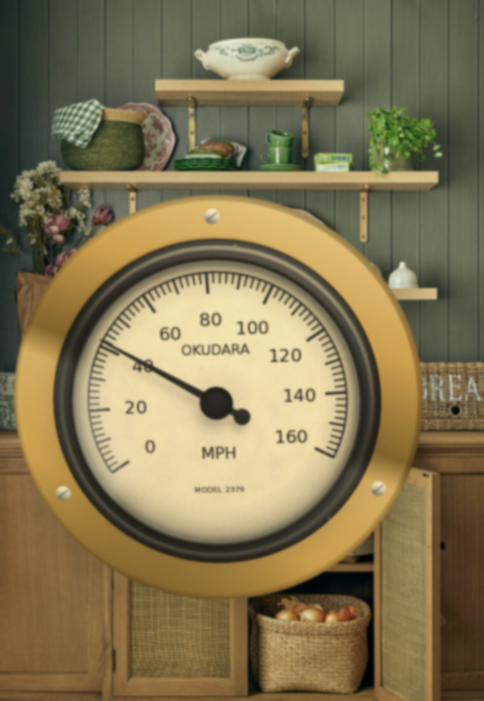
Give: 42
